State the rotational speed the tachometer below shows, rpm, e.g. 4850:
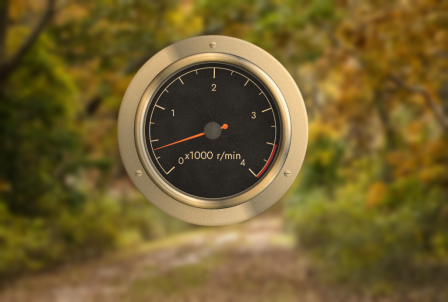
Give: 375
